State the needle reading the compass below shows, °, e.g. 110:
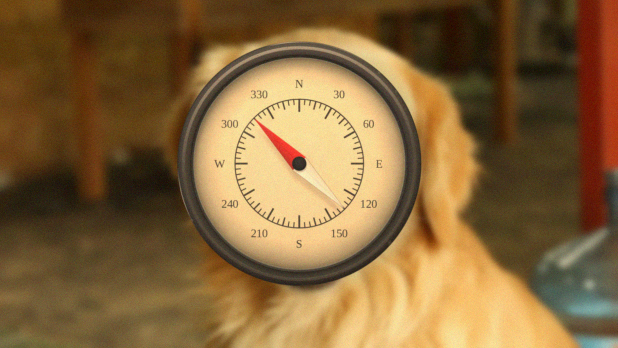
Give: 315
